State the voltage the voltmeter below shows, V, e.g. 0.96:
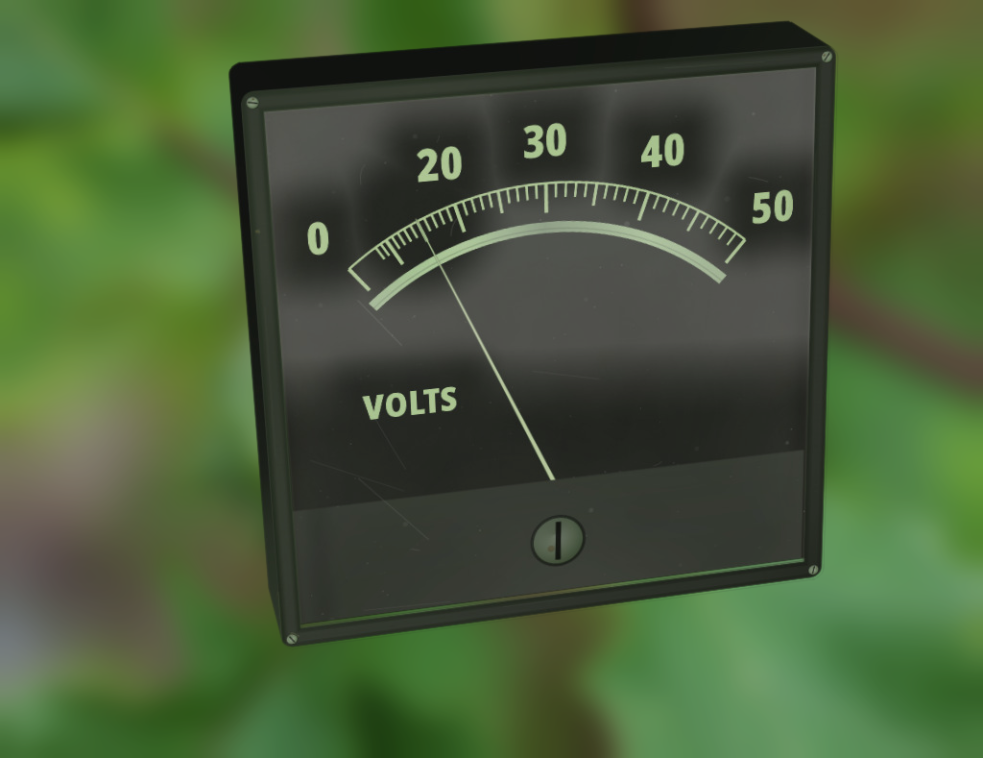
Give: 15
